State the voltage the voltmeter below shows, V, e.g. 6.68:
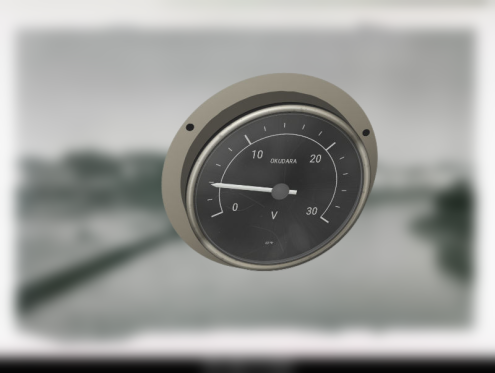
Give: 4
